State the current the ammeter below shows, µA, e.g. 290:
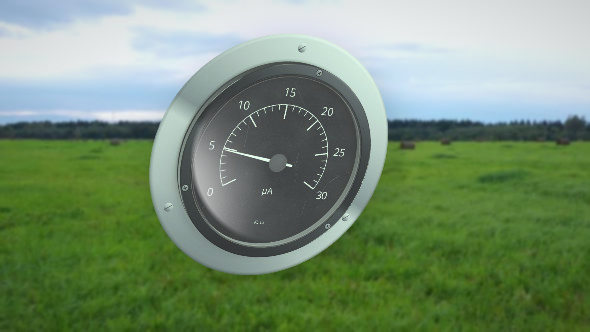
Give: 5
